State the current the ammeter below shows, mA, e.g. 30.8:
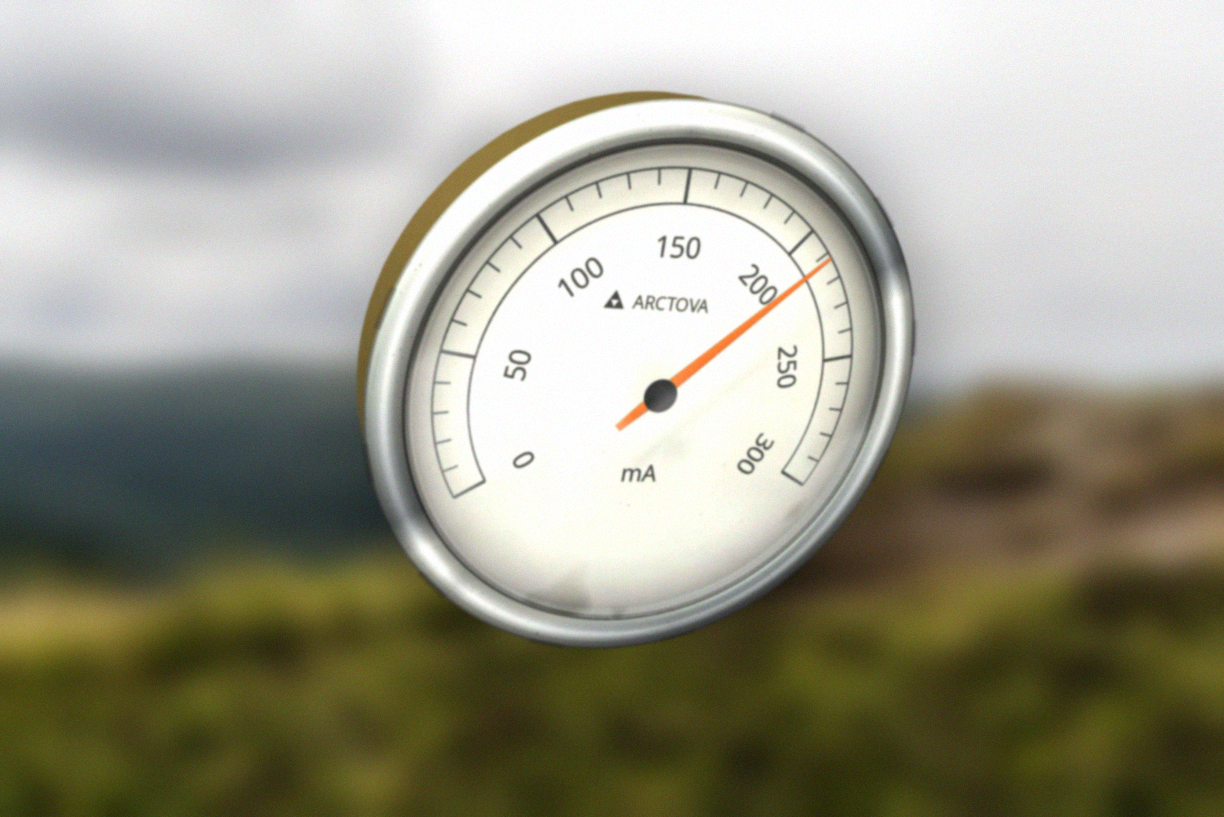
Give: 210
